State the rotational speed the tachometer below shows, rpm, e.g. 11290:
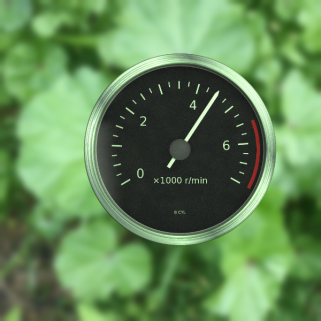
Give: 4500
